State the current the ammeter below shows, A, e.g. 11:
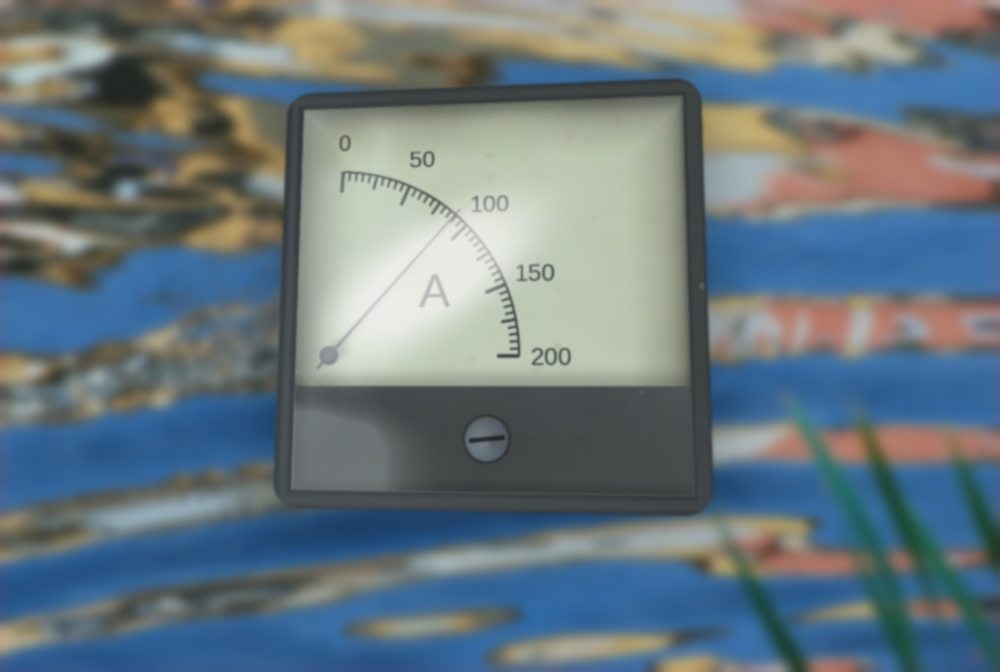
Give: 90
